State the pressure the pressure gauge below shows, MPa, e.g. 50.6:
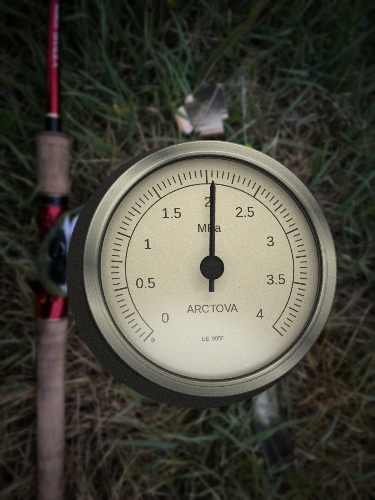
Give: 2.05
